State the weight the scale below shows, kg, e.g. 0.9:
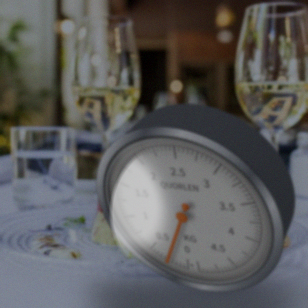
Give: 0.25
